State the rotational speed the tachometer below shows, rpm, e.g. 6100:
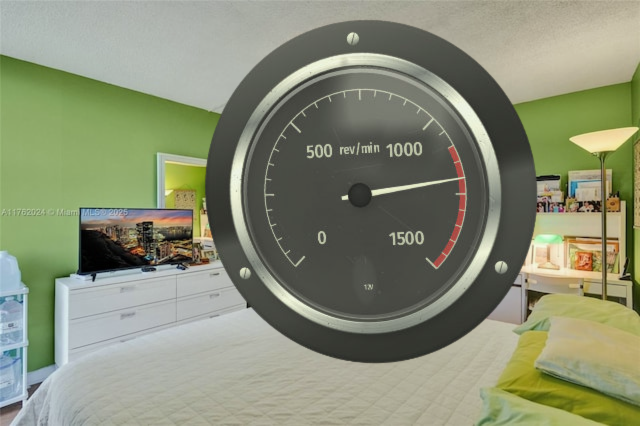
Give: 1200
